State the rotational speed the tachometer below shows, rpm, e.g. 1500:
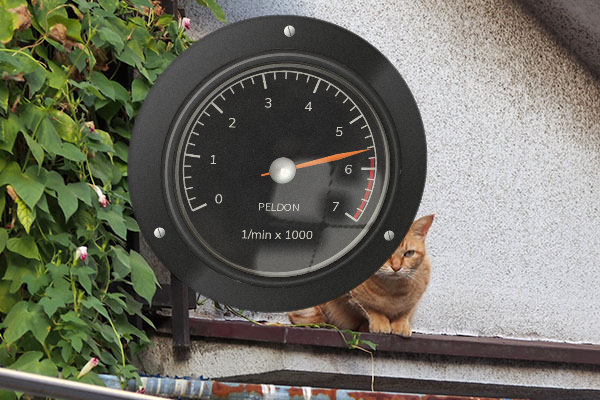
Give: 5600
